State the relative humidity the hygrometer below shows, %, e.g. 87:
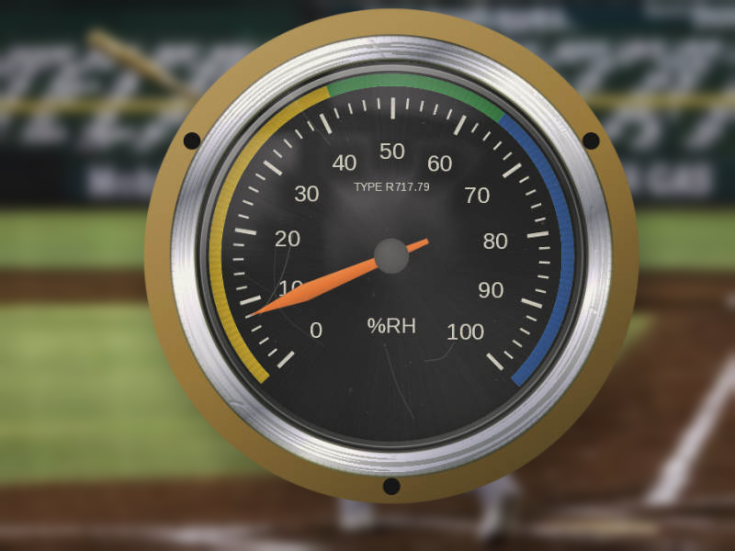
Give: 8
